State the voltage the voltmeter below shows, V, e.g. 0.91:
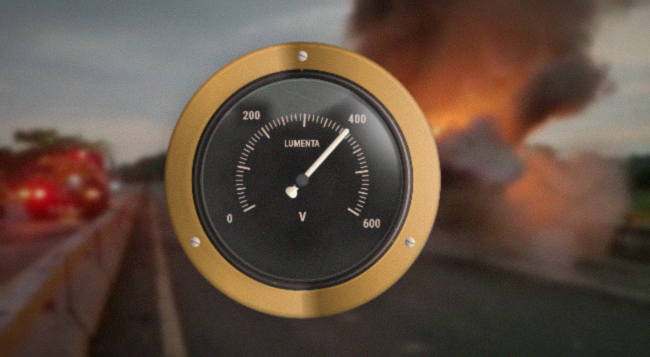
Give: 400
